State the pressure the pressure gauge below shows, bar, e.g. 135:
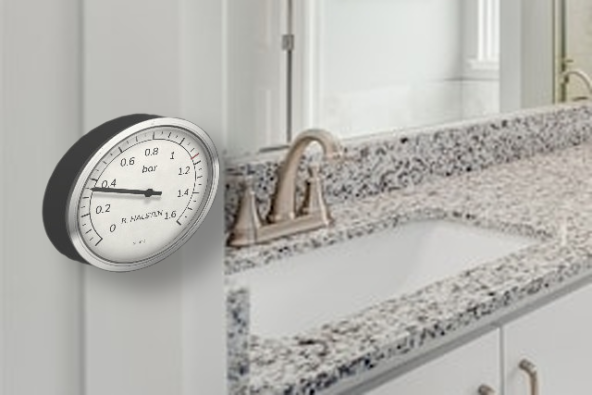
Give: 0.35
